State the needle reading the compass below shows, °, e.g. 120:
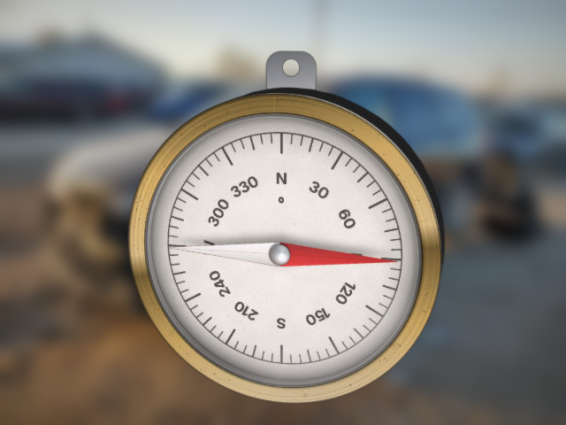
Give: 90
